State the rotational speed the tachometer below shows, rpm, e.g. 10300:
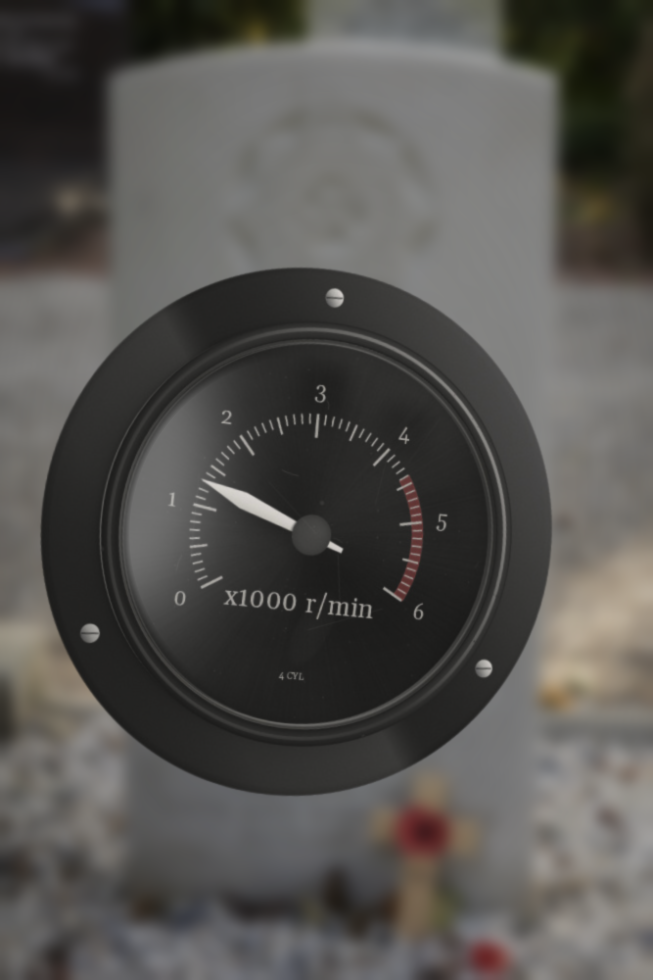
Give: 1300
